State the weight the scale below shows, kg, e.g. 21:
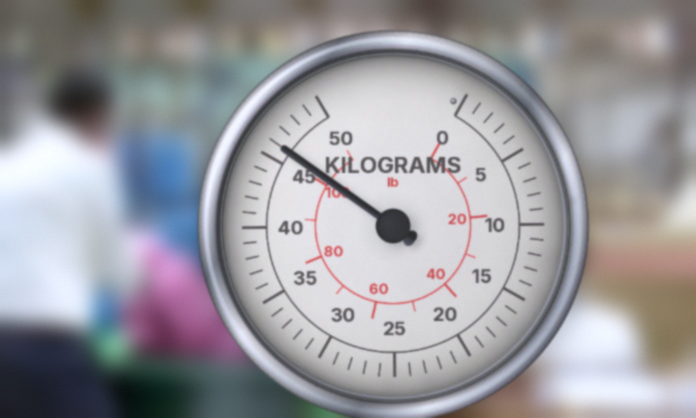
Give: 46
